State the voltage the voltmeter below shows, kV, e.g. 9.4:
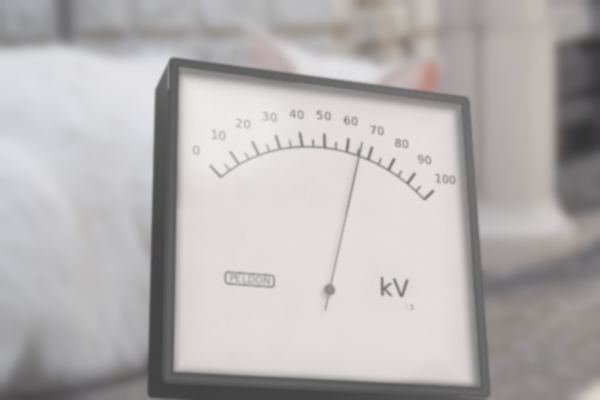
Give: 65
